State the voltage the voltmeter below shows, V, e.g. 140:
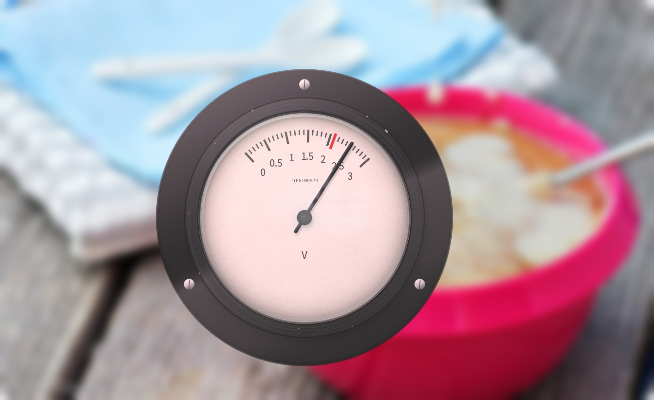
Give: 2.5
